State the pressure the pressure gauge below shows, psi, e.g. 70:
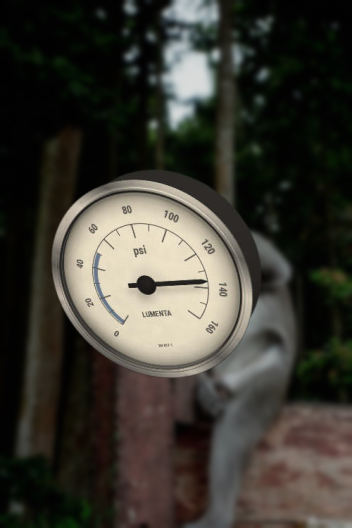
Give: 135
